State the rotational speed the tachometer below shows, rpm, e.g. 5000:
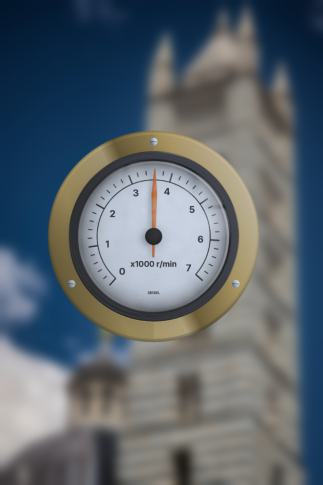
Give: 3600
